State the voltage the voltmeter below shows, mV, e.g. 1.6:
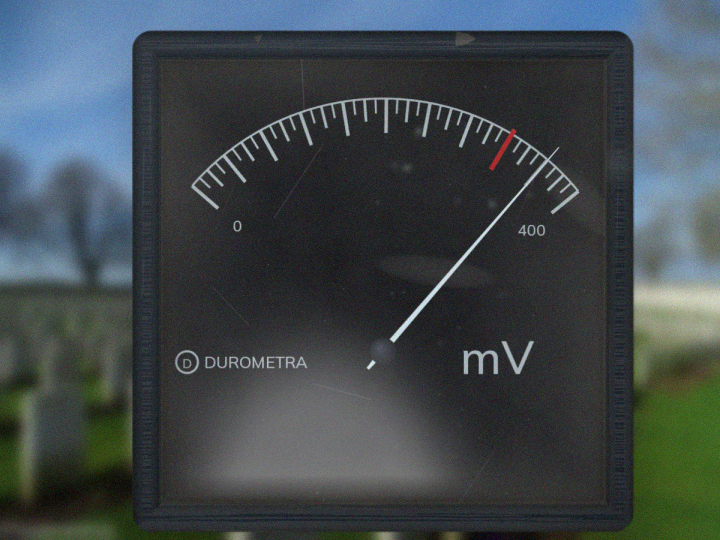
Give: 360
